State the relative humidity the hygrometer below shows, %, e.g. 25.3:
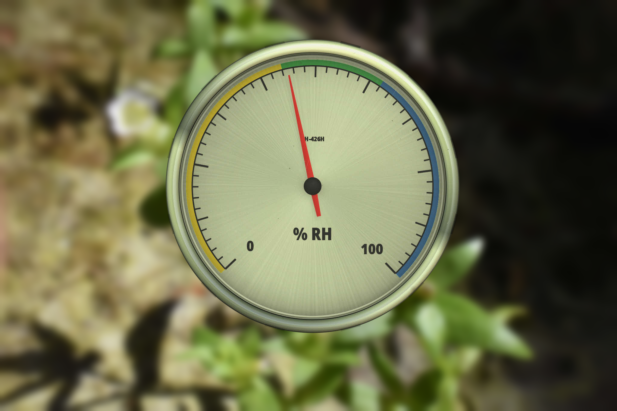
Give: 45
